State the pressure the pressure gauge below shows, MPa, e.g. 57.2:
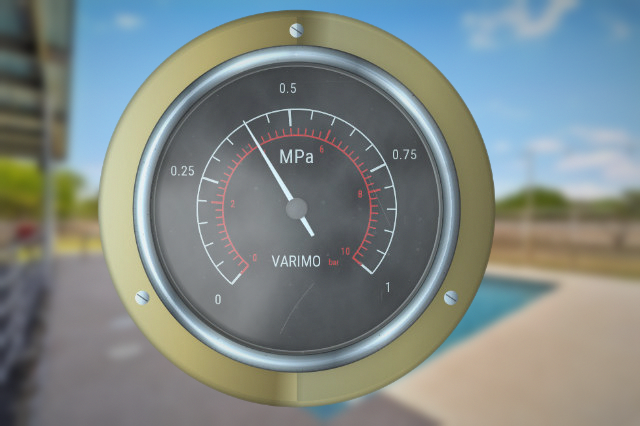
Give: 0.4
